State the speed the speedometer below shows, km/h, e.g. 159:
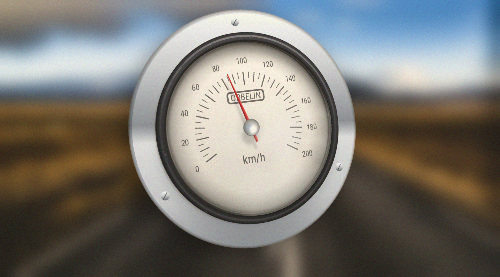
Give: 85
